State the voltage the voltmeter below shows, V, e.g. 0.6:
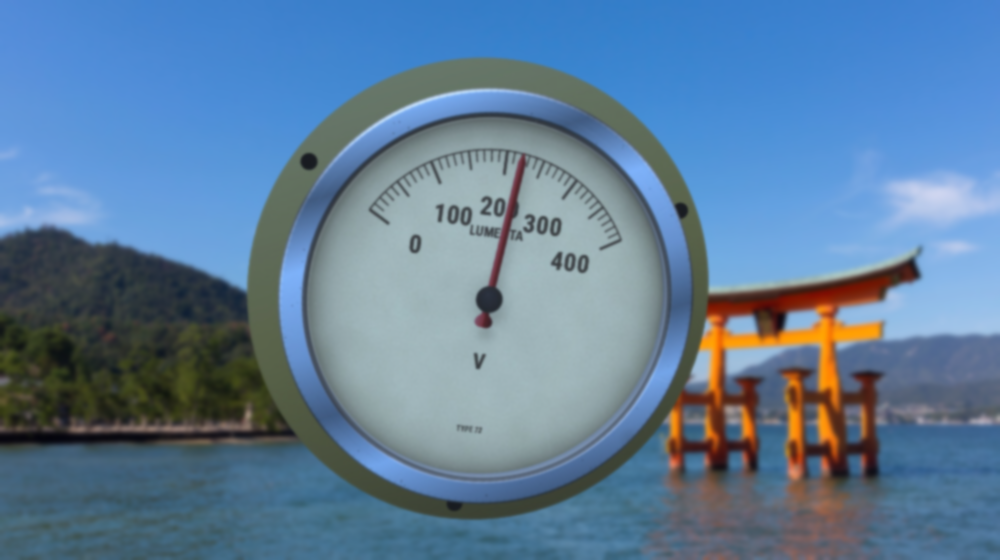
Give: 220
